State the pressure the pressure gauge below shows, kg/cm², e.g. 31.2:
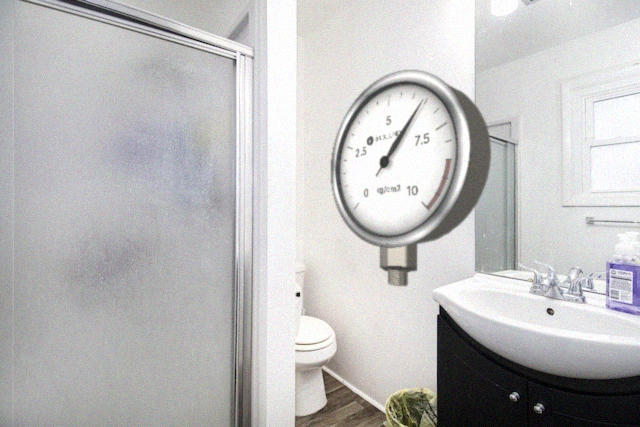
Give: 6.5
